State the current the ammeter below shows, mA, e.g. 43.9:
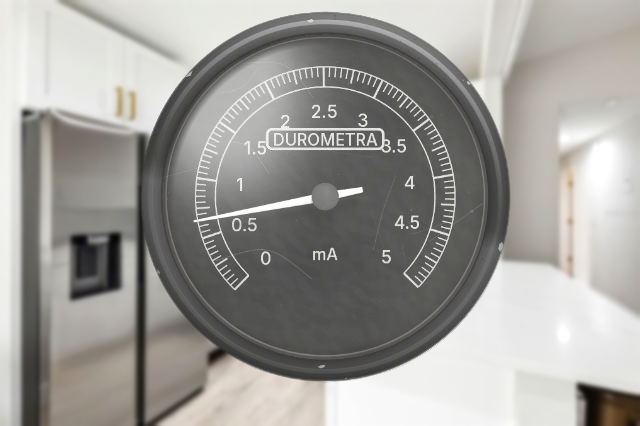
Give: 0.65
